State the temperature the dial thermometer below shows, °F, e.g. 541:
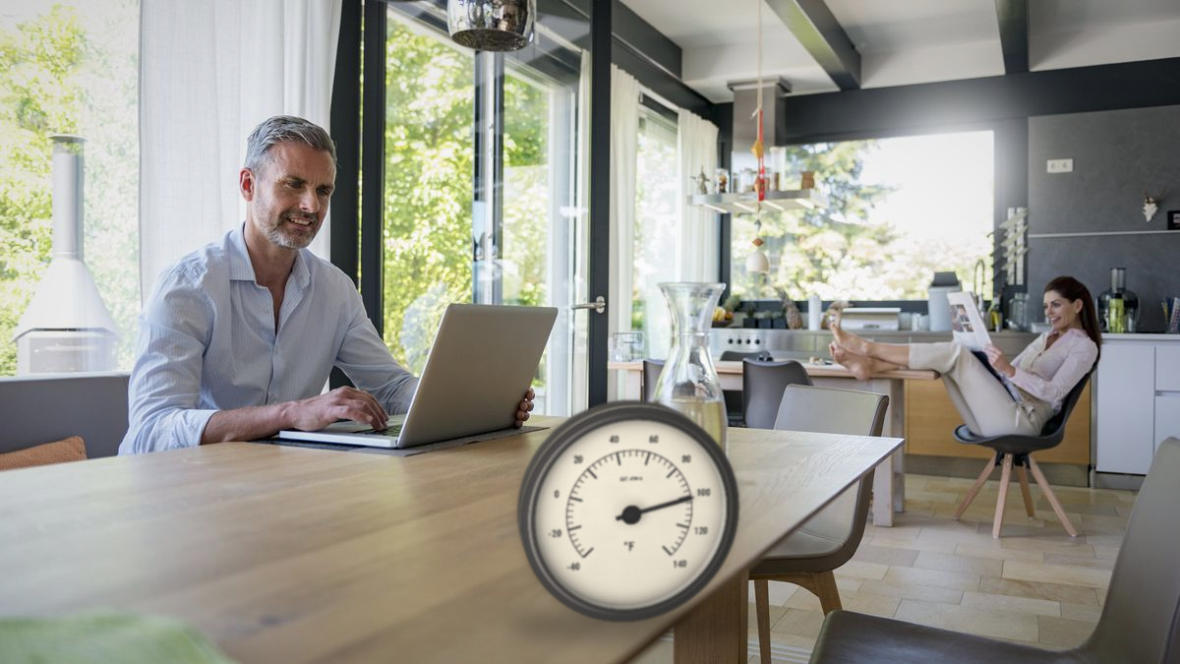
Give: 100
